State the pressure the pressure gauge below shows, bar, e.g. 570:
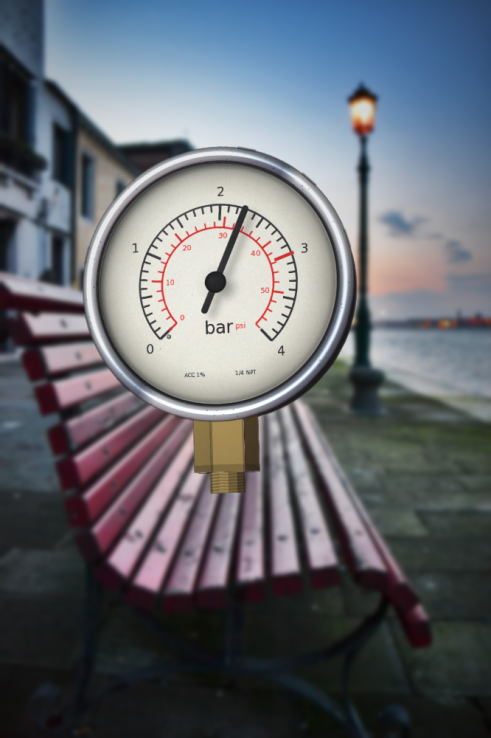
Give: 2.3
